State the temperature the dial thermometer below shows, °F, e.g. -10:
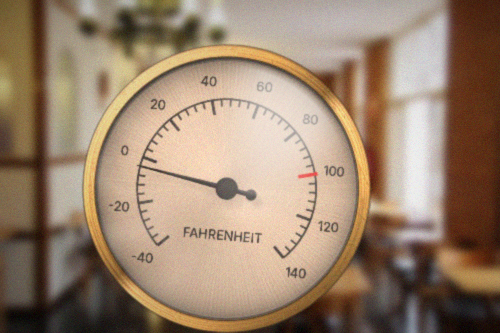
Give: -4
